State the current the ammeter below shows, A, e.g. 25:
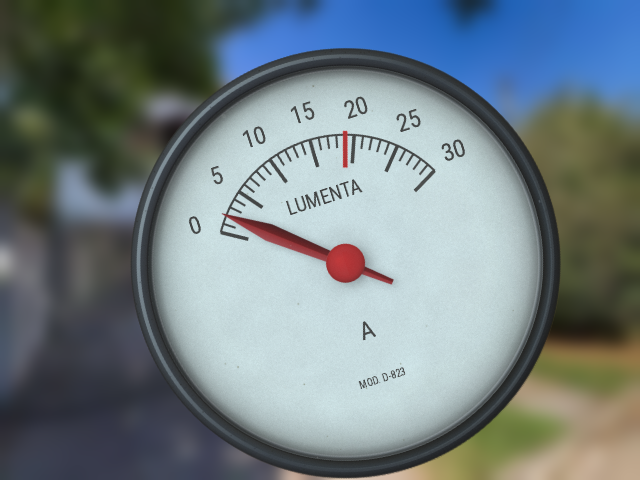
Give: 2
